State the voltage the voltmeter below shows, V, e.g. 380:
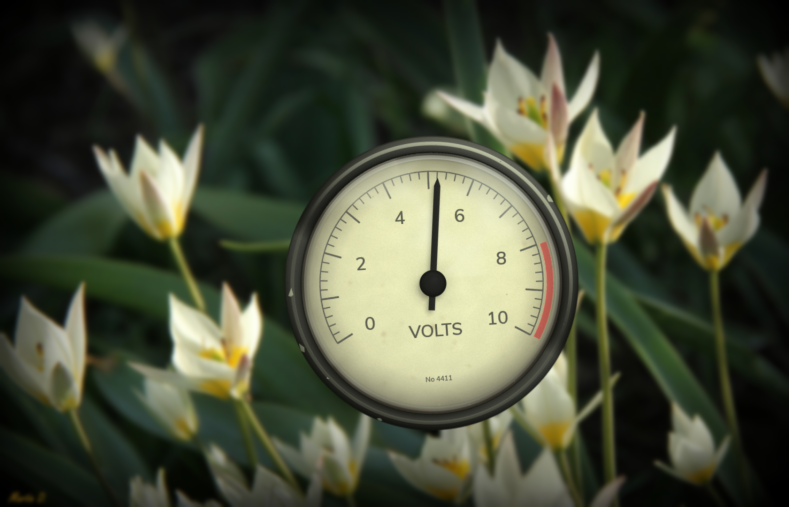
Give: 5.2
